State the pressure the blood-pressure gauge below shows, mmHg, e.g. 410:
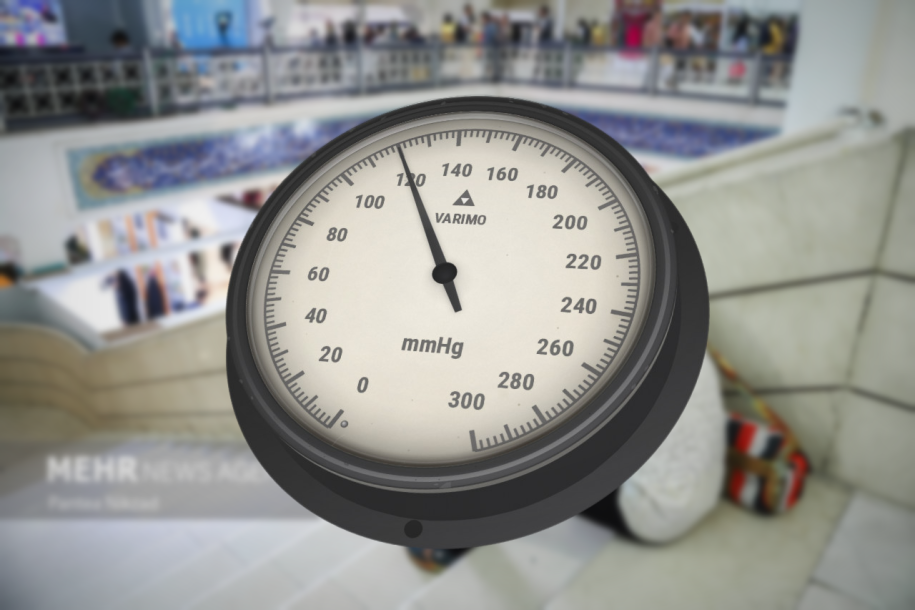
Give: 120
